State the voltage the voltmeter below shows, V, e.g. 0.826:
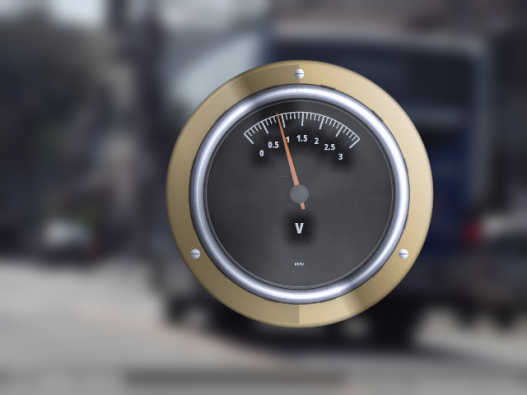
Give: 0.9
